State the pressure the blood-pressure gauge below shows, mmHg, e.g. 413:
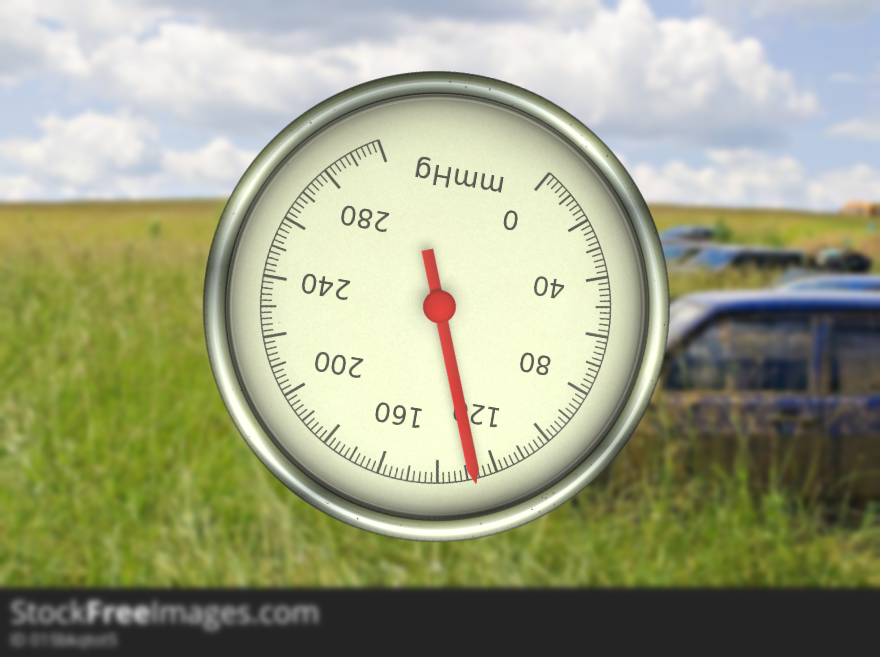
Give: 128
